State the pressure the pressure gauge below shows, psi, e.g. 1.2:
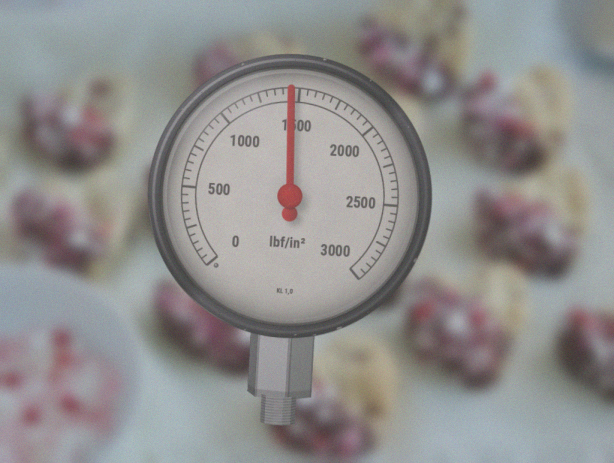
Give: 1450
